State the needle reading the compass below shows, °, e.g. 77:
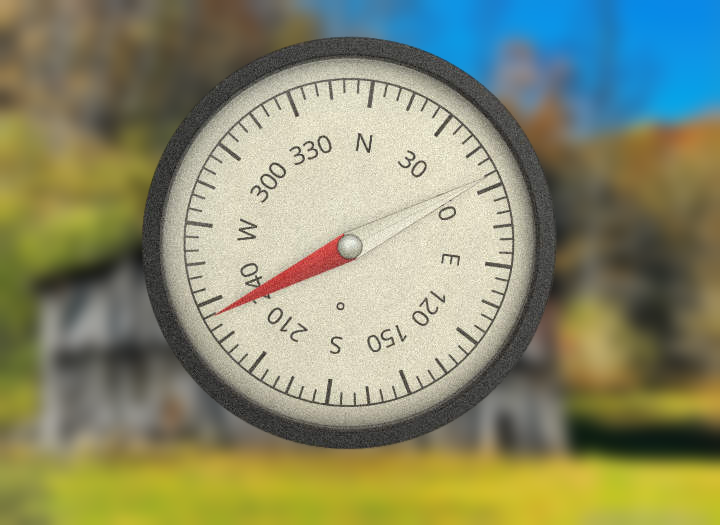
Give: 235
